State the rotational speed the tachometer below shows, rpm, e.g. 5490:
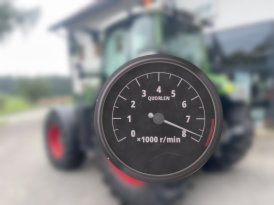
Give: 7750
